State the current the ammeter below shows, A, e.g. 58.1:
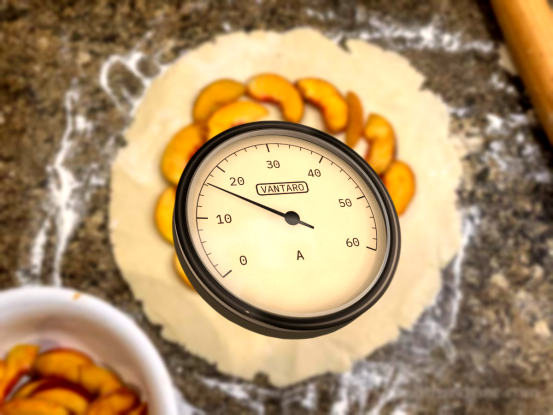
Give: 16
